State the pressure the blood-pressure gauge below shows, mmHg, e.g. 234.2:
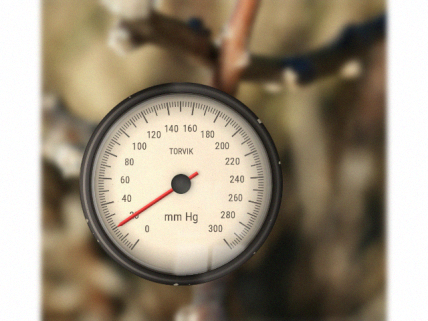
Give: 20
